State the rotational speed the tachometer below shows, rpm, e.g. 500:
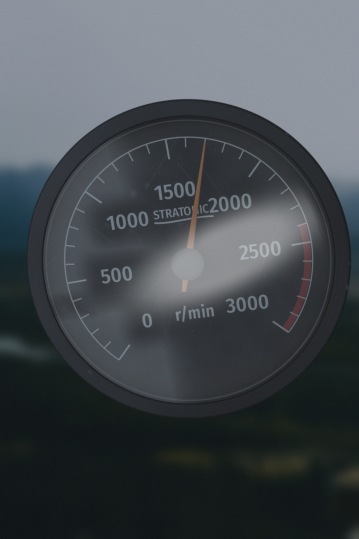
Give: 1700
